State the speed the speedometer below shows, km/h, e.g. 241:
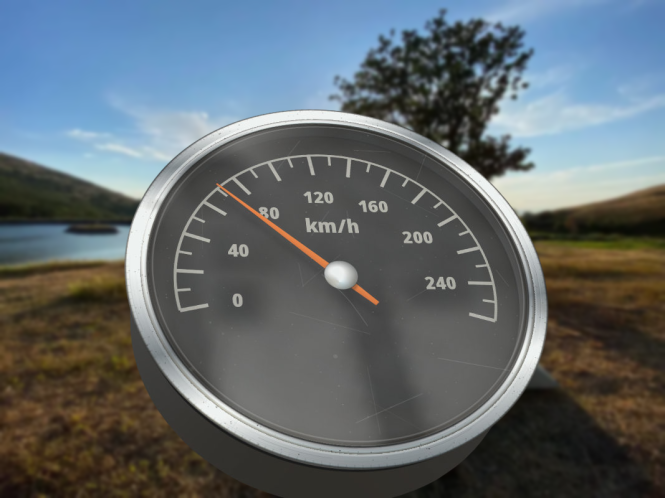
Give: 70
